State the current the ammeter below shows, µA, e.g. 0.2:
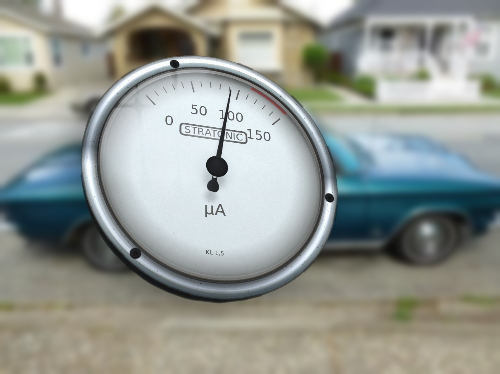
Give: 90
